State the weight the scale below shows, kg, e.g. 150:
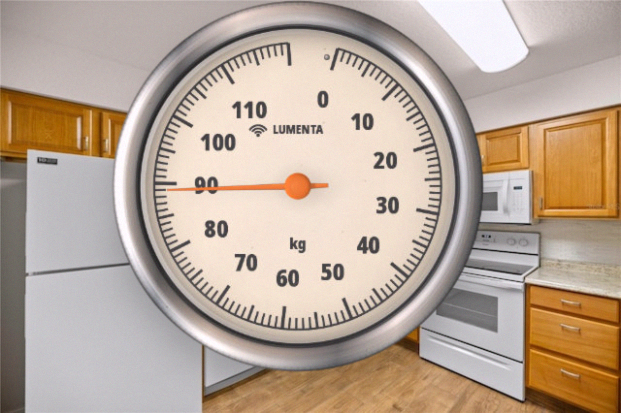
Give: 89
